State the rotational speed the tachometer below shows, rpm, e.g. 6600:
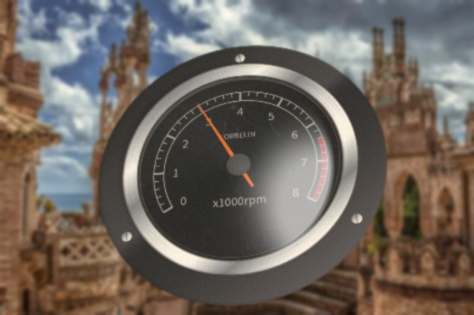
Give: 3000
